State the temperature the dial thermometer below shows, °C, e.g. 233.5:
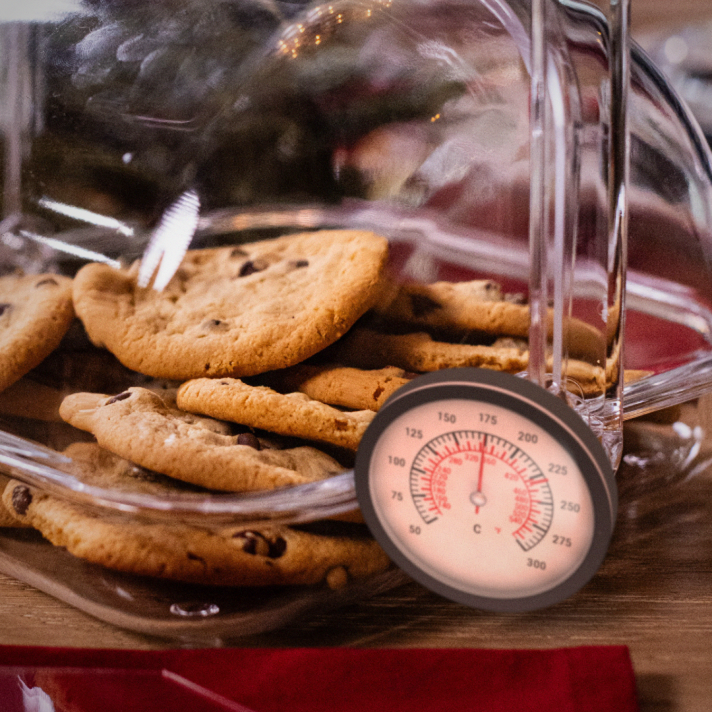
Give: 175
